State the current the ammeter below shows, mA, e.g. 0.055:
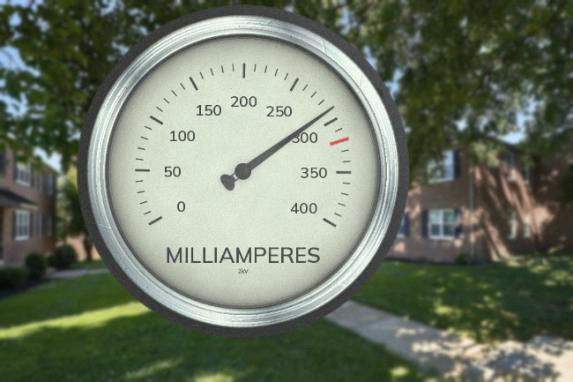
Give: 290
